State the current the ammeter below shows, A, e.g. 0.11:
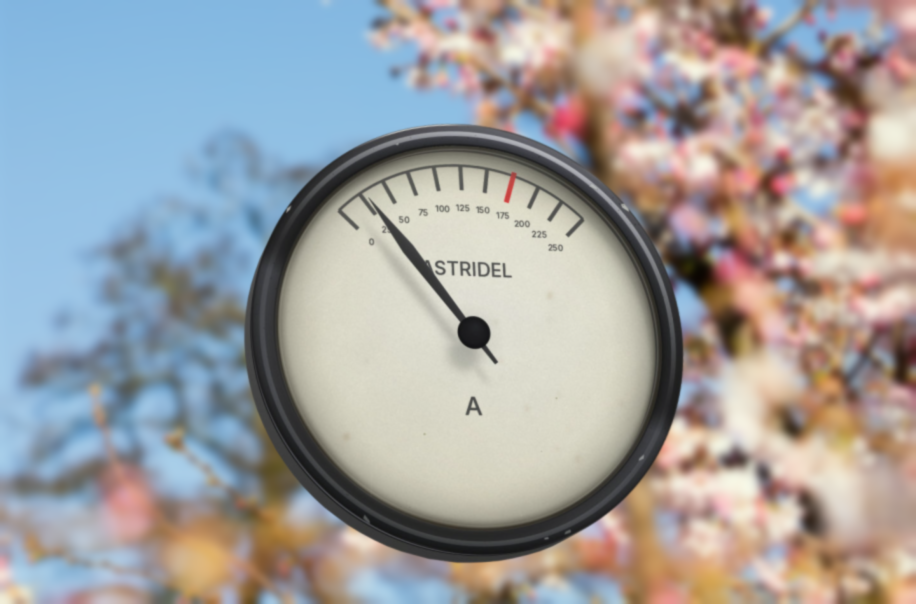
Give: 25
